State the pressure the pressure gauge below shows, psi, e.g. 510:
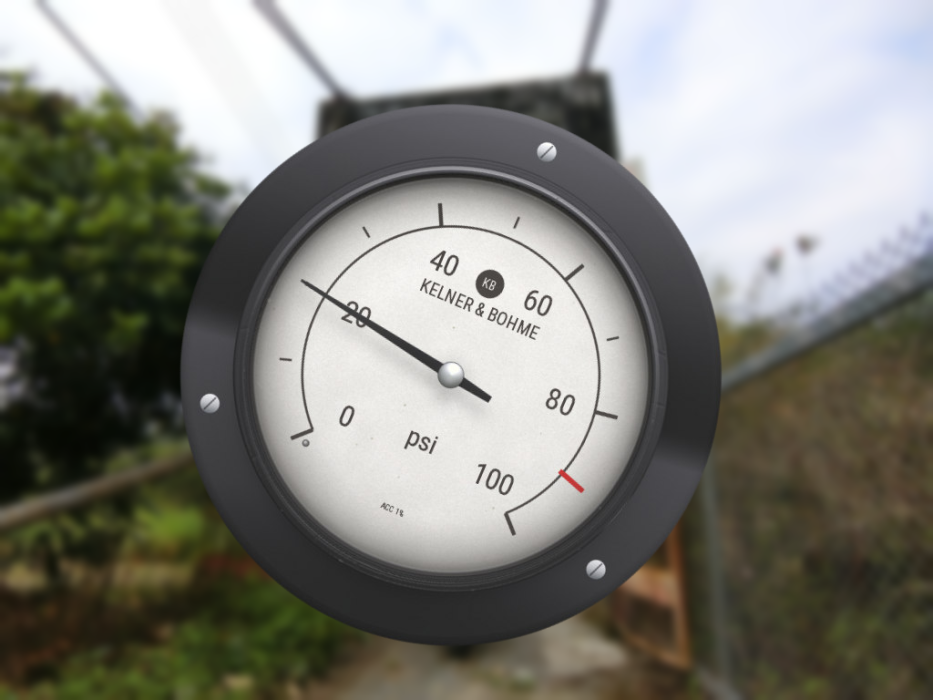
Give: 20
